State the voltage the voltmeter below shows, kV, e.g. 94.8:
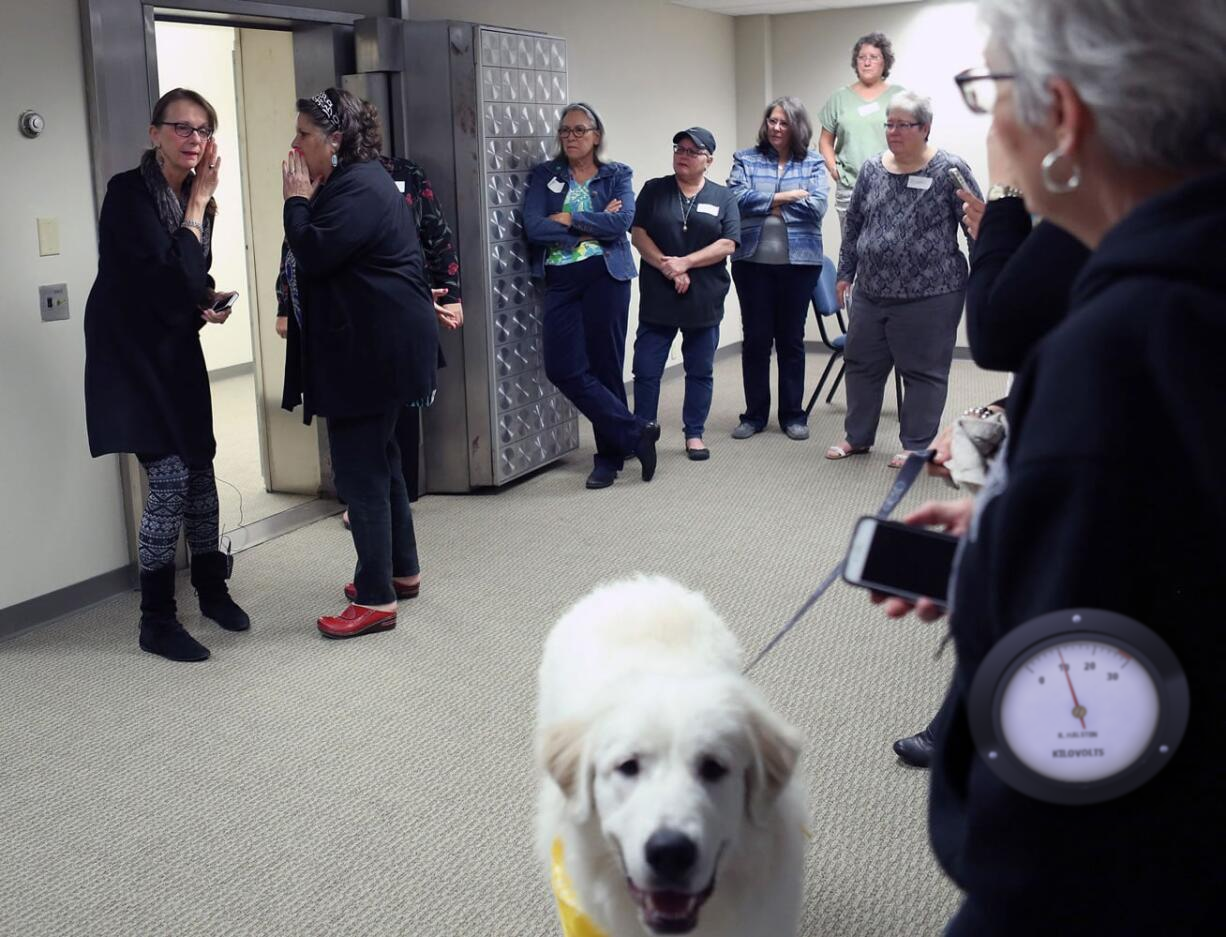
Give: 10
